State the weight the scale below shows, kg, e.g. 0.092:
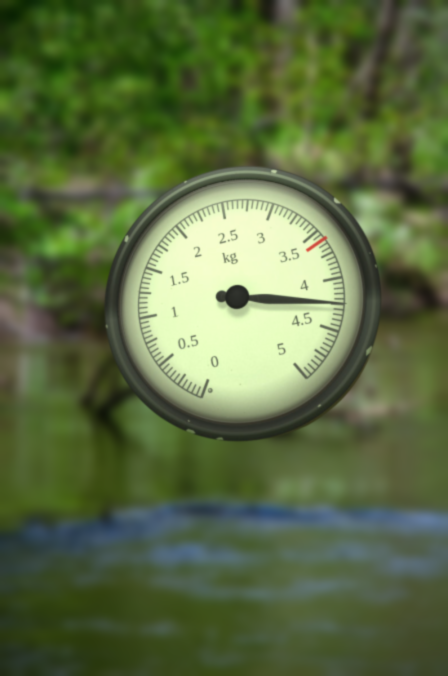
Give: 4.25
